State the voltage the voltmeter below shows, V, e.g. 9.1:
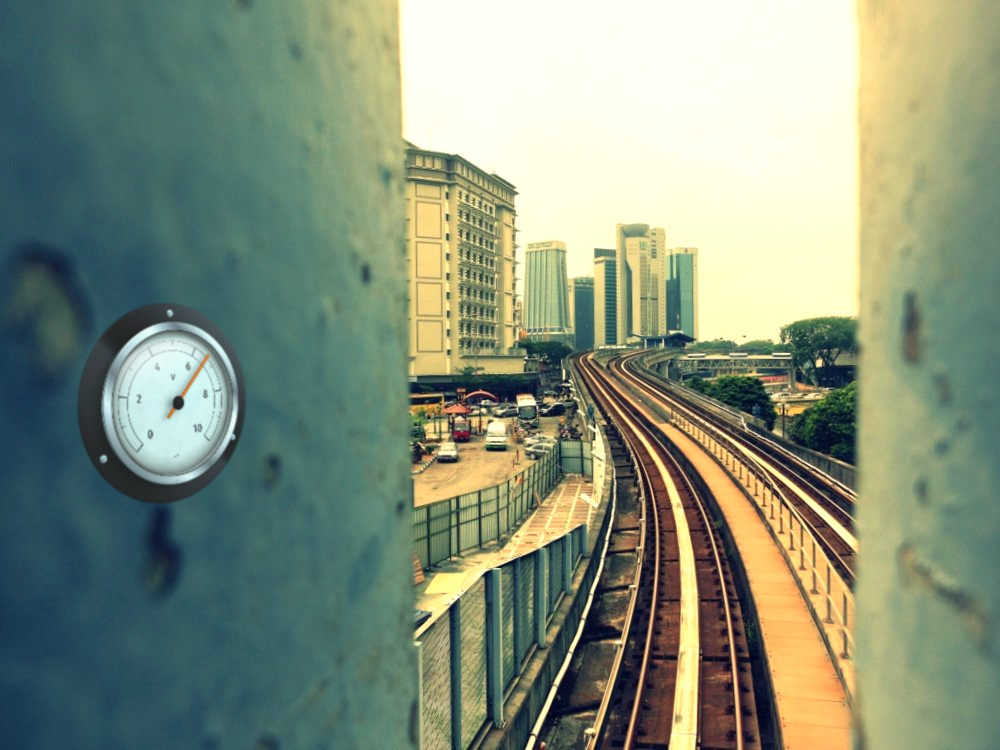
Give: 6.5
